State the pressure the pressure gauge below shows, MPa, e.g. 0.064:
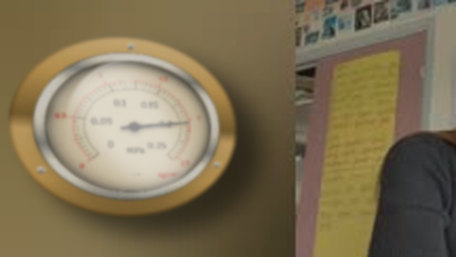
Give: 0.2
